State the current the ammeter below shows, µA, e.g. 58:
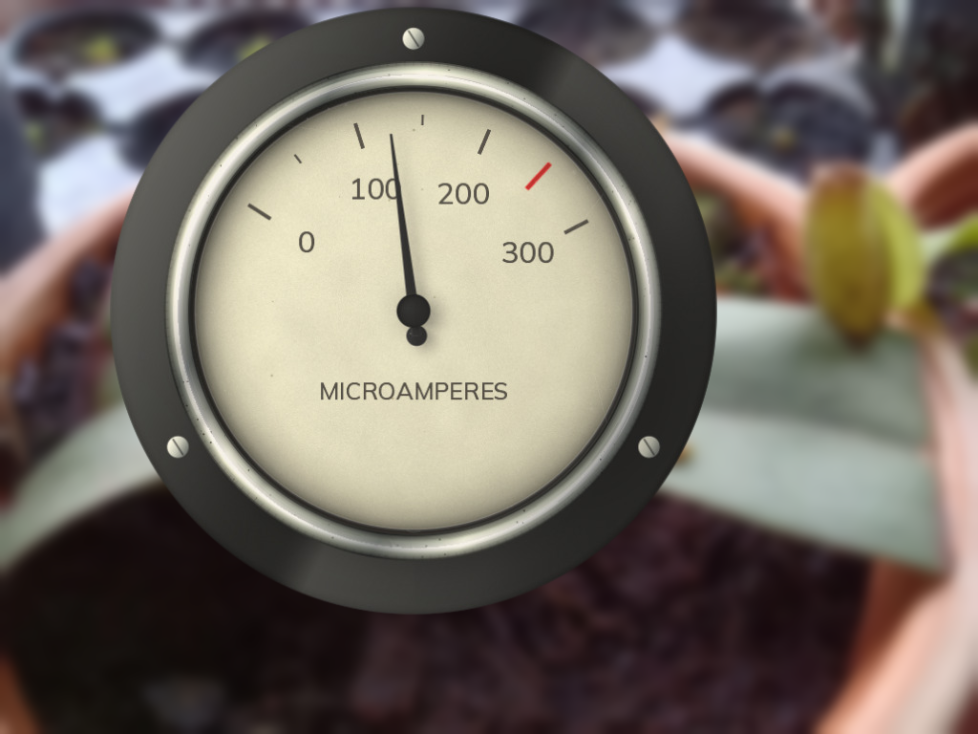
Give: 125
